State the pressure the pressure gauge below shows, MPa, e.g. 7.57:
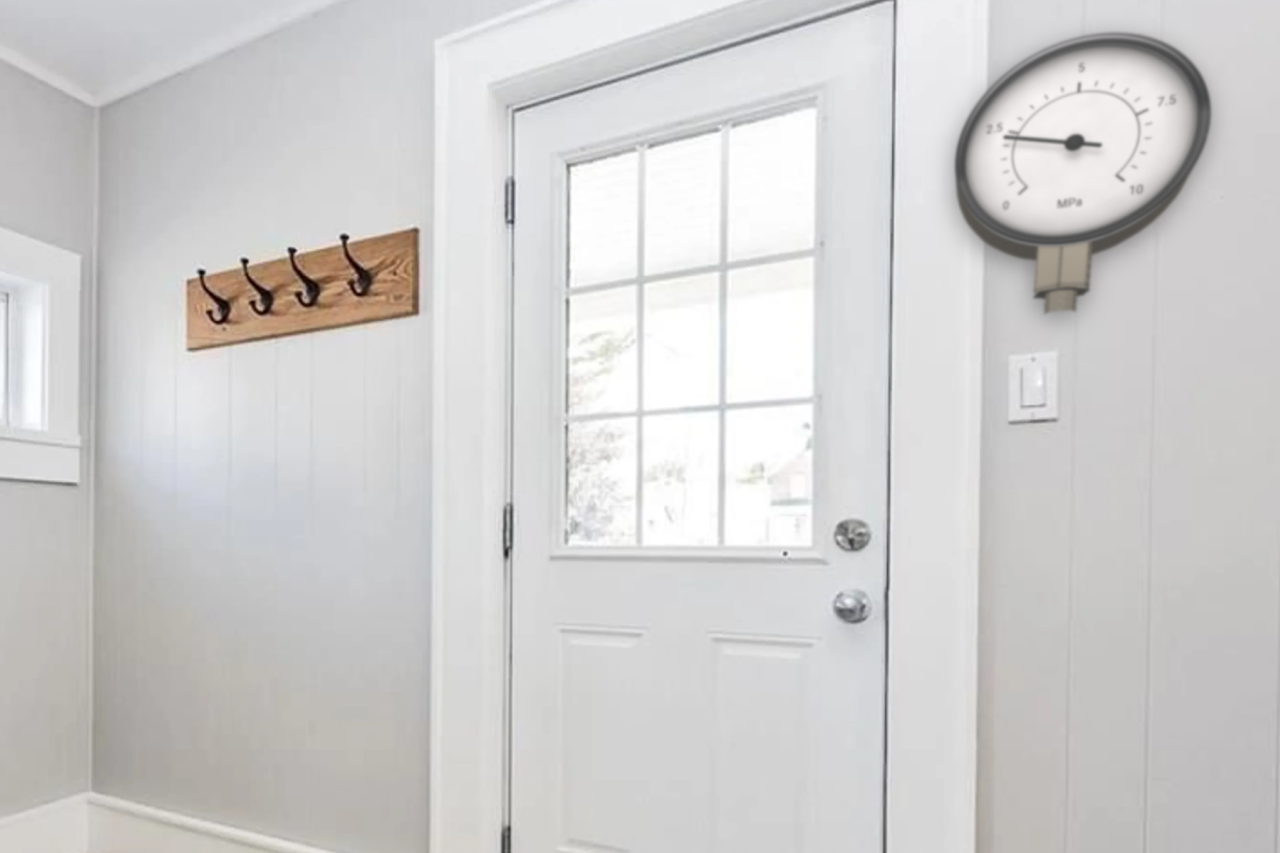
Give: 2.25
